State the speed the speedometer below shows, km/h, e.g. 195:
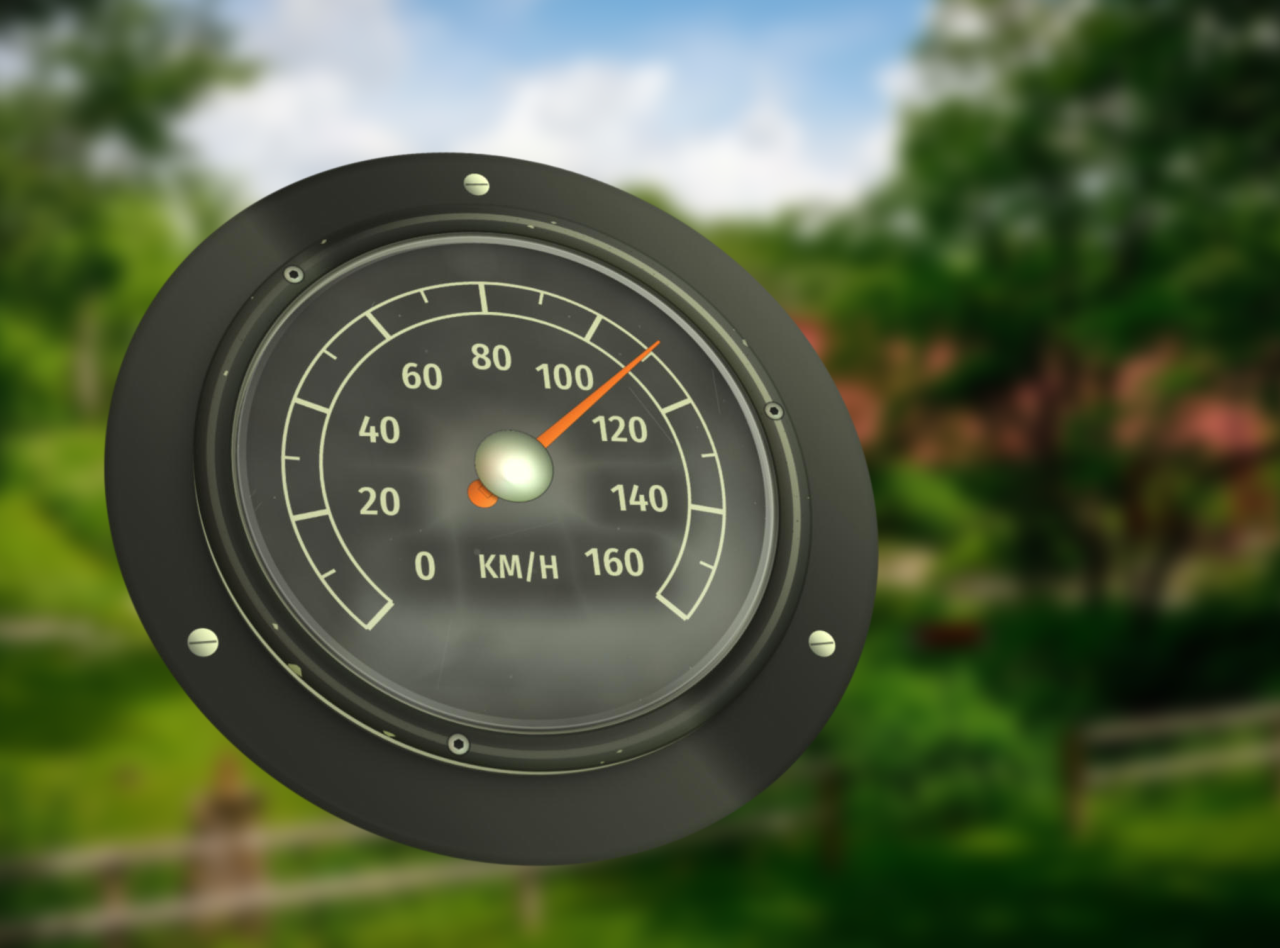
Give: 110
